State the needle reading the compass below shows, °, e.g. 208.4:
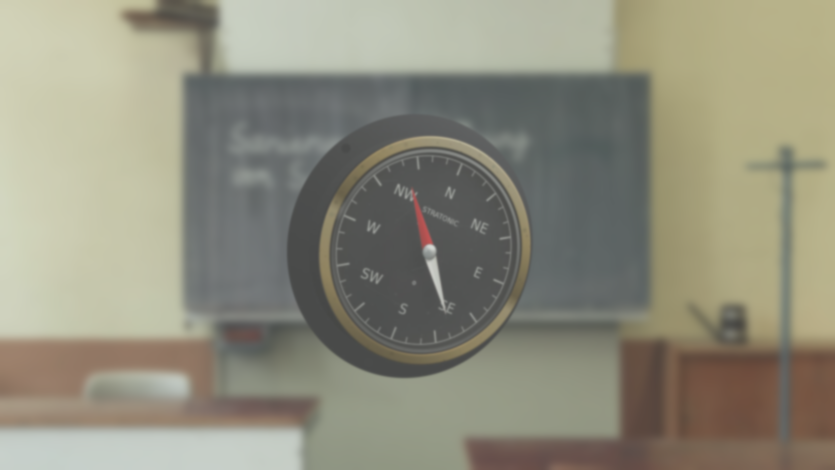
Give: 320
